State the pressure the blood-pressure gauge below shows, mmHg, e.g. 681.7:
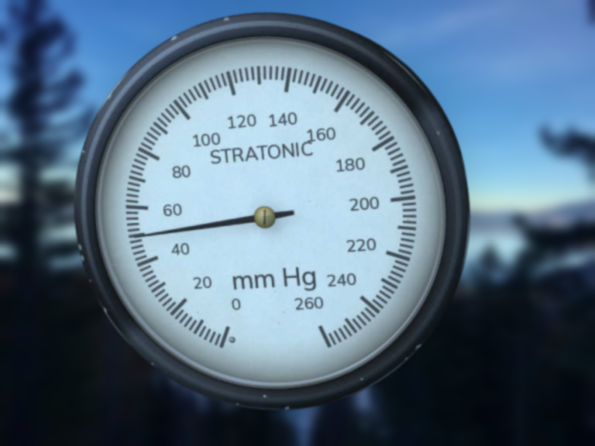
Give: 50
